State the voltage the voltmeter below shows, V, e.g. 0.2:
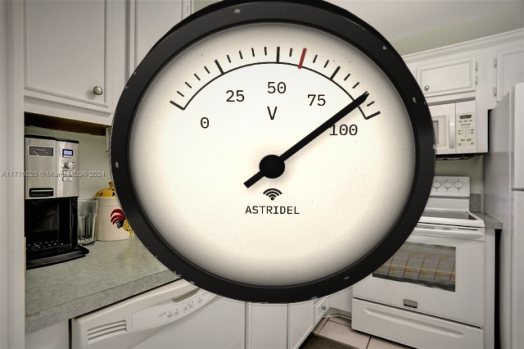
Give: 90
